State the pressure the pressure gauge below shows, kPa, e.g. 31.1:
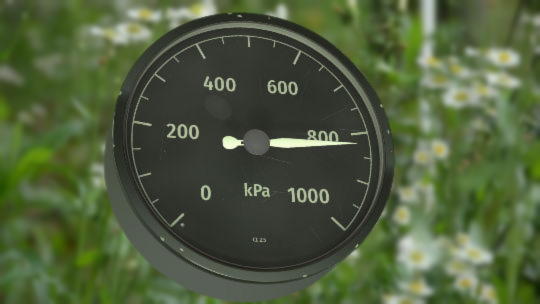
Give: 825
